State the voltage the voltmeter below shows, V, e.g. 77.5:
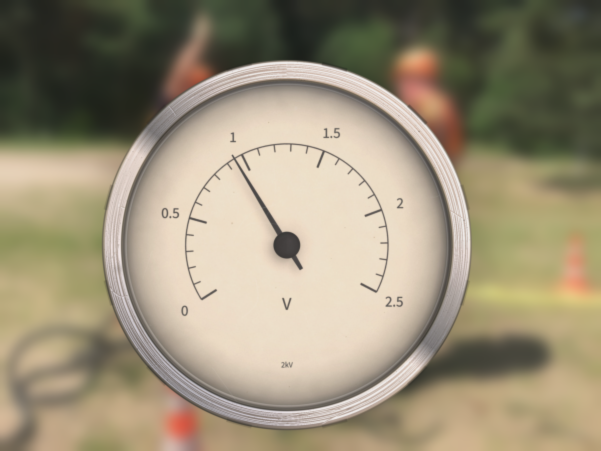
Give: 0.95
